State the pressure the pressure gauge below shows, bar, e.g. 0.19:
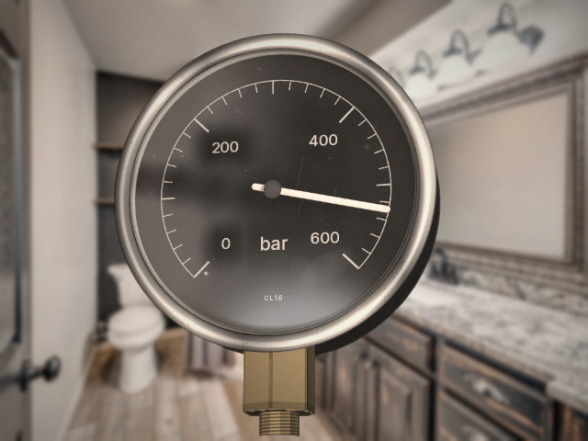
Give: 530
